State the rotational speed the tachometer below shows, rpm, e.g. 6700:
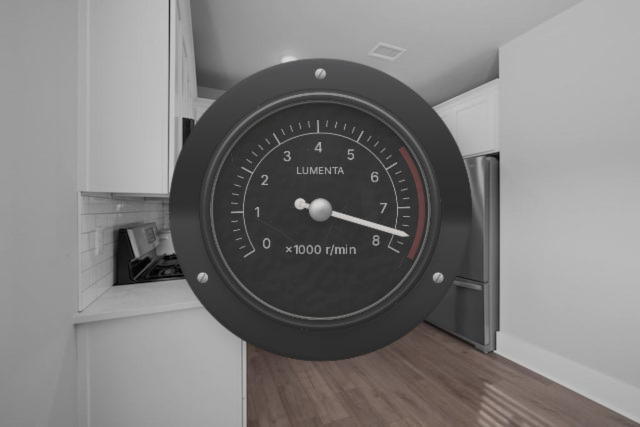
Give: 7600
